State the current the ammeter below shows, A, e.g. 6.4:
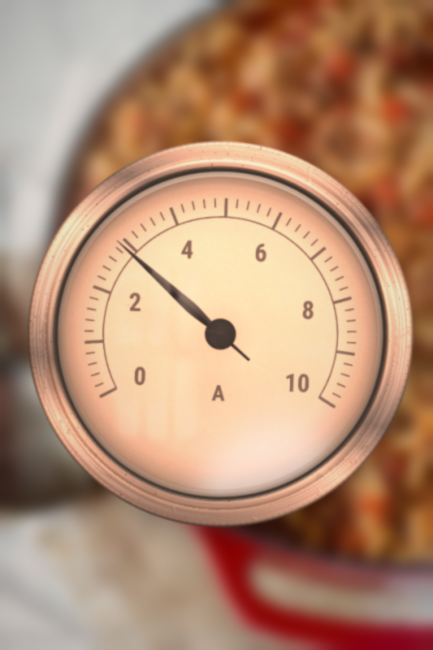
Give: 2.9
